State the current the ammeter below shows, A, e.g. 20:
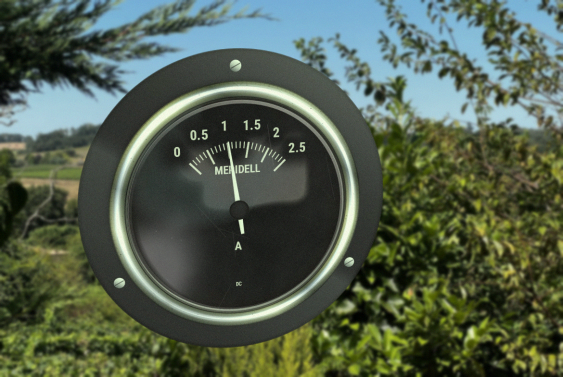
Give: 1
